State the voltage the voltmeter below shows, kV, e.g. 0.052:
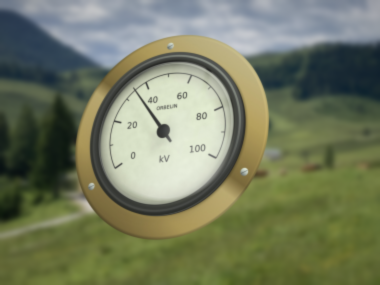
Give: 35
